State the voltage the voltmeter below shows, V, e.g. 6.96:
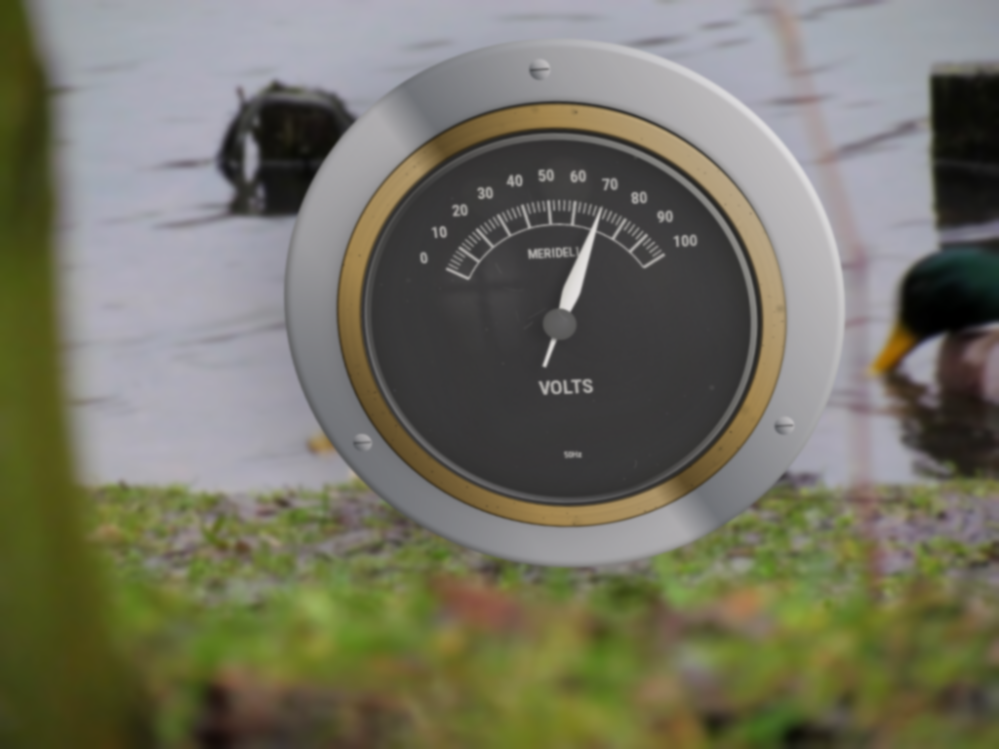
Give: 70
